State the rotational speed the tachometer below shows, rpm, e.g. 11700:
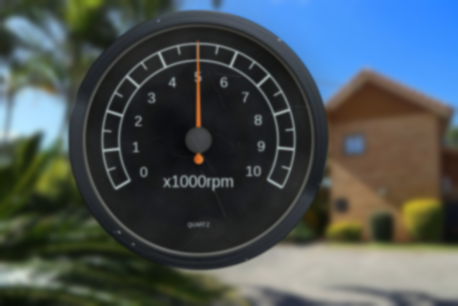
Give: 5000
